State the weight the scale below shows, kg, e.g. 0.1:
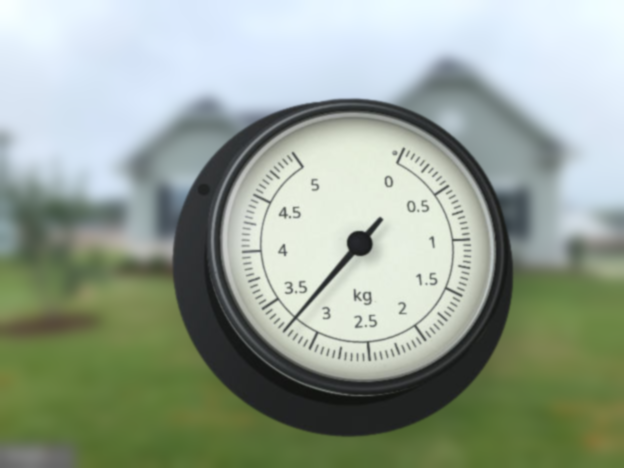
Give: 3.25
